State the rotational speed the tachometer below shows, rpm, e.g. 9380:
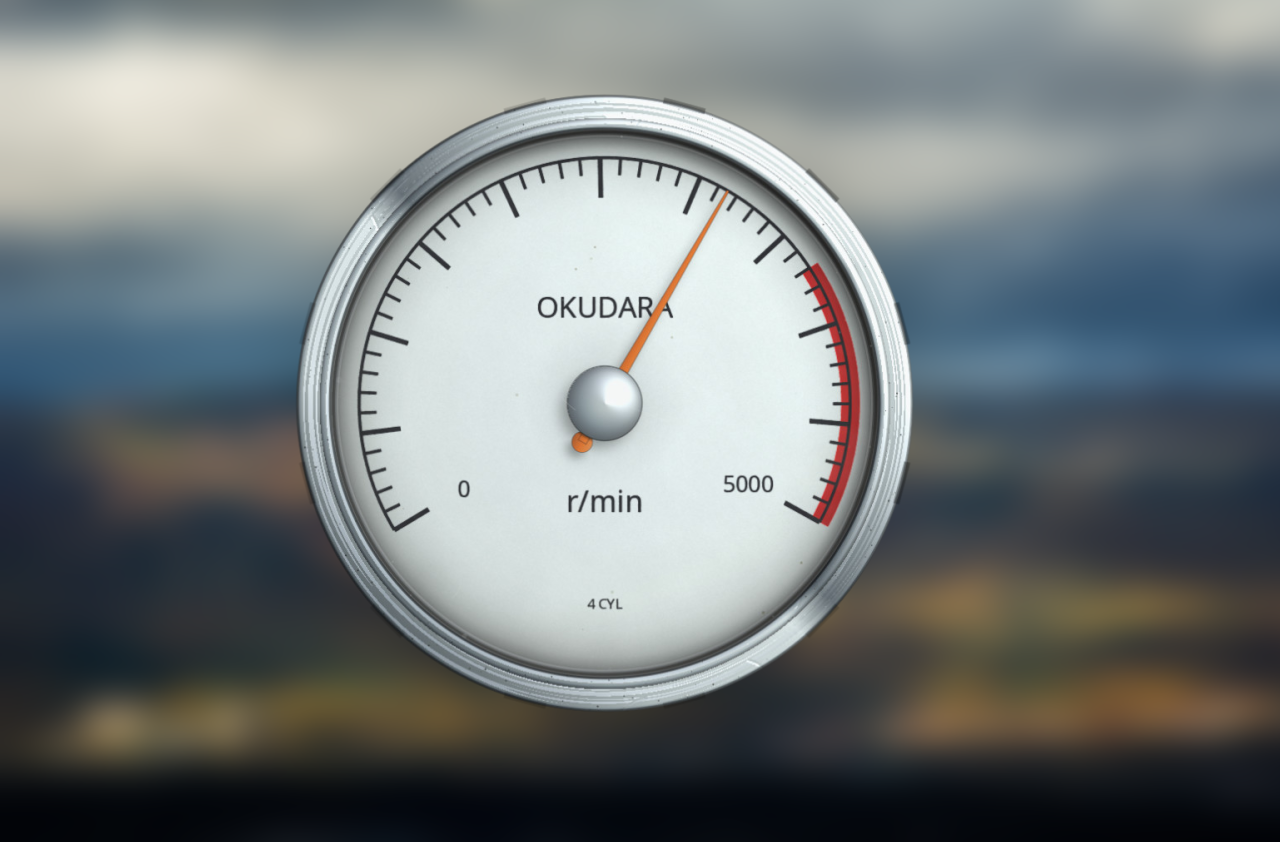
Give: 3150
